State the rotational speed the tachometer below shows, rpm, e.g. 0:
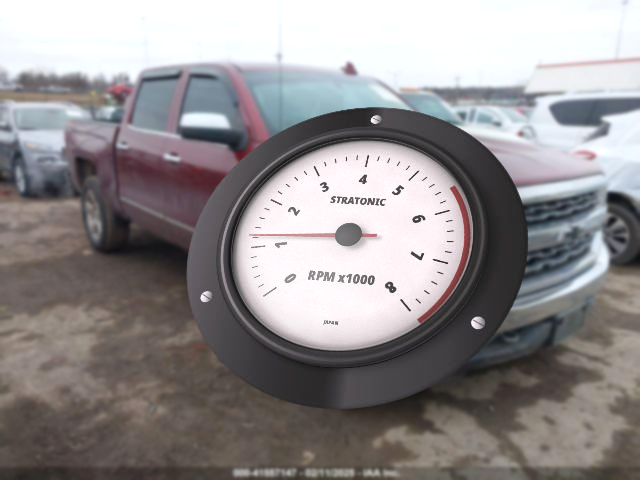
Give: 1200
